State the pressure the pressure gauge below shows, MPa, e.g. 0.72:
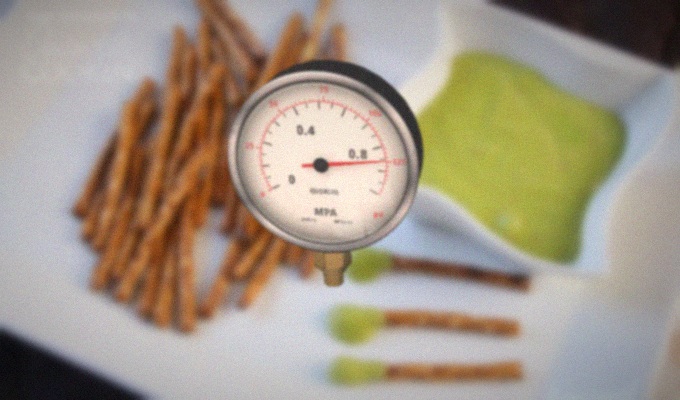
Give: 0.85
